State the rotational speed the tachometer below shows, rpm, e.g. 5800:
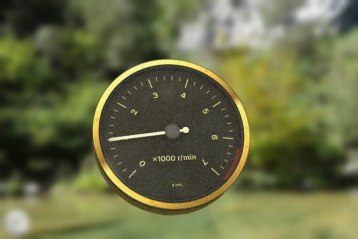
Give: 1000
